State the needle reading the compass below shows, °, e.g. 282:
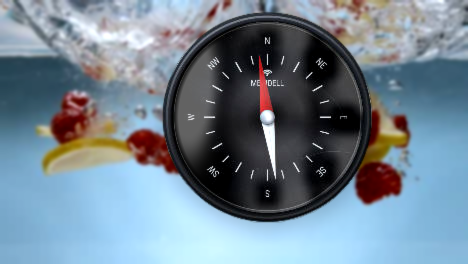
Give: 352.5
